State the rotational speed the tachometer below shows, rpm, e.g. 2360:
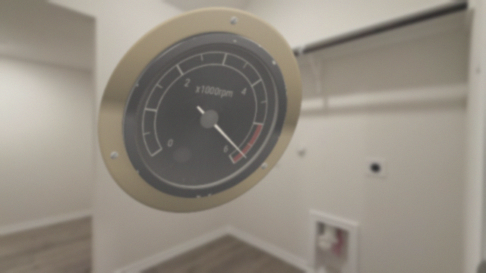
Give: 5750
